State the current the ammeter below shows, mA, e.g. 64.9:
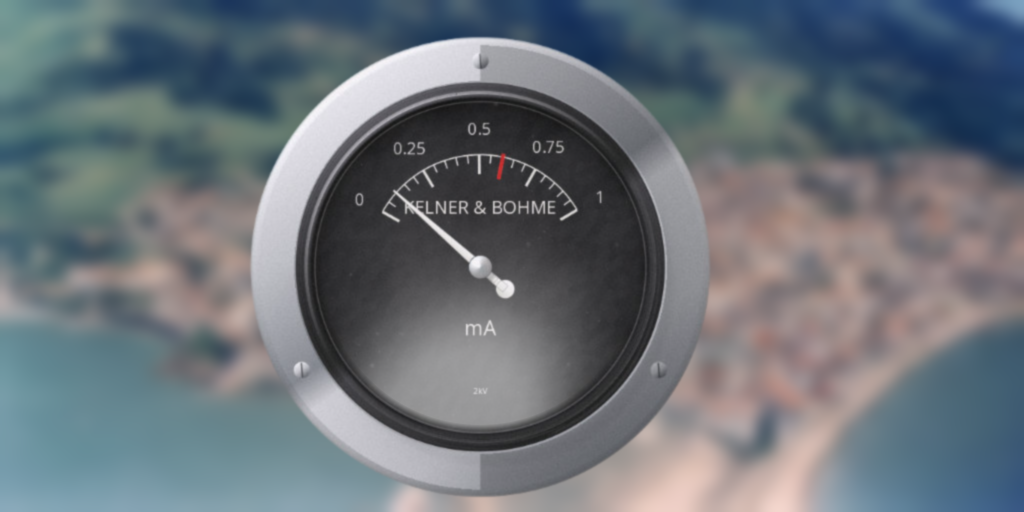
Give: 0.1
